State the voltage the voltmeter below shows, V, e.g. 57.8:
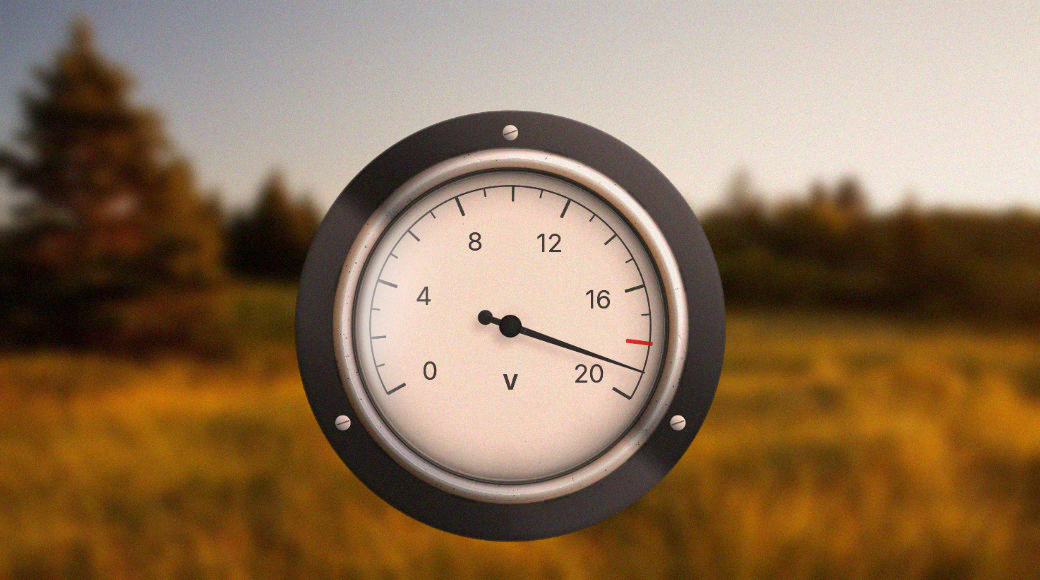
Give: 19
